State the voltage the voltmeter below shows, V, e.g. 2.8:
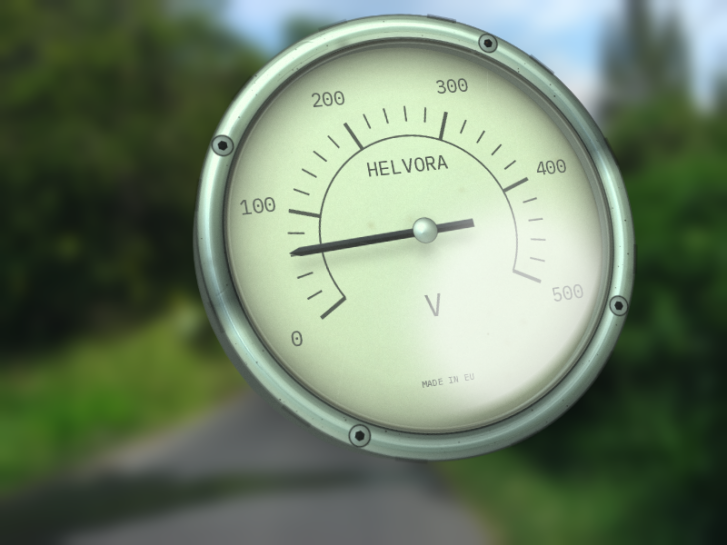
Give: 60
